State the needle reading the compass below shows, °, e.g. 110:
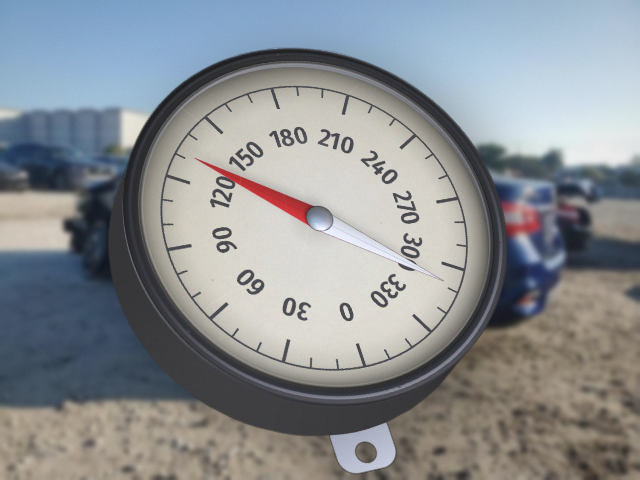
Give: 130
